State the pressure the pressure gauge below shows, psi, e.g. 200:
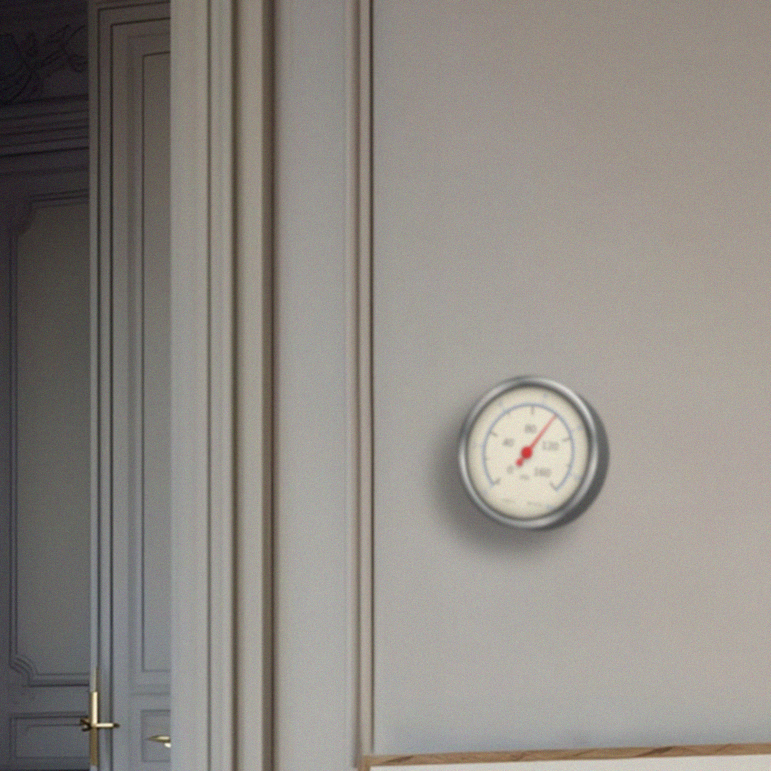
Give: 100
